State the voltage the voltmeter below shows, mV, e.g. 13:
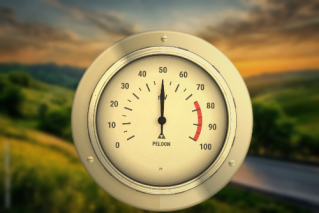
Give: 50
